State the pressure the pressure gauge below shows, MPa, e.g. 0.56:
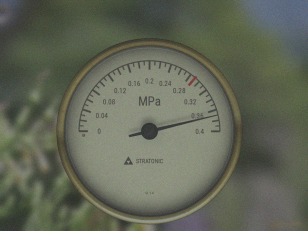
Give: 0.37
